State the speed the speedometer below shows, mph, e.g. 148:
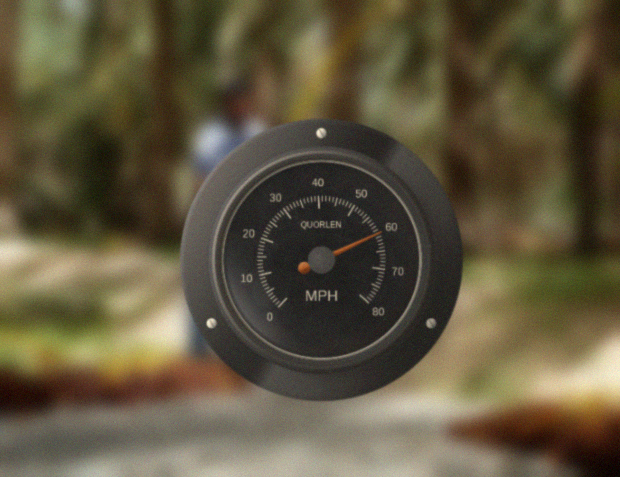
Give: 60
